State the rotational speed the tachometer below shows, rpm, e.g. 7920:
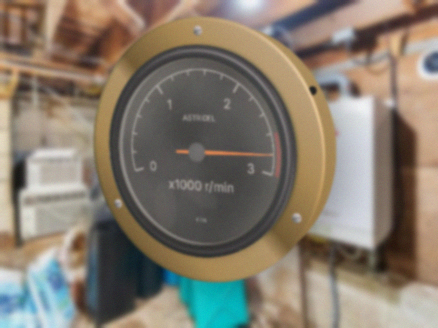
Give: 2800
